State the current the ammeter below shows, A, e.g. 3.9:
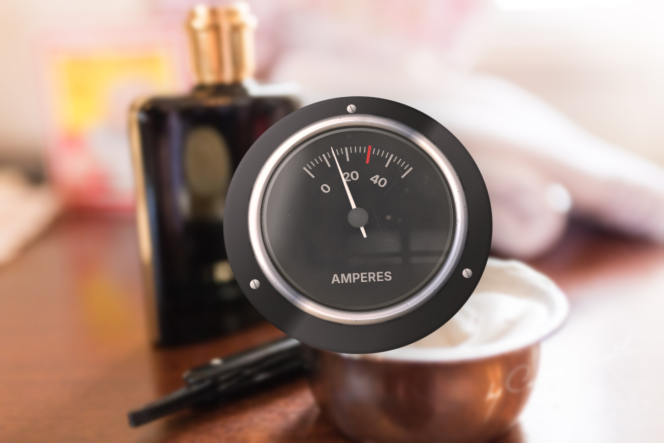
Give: 14
